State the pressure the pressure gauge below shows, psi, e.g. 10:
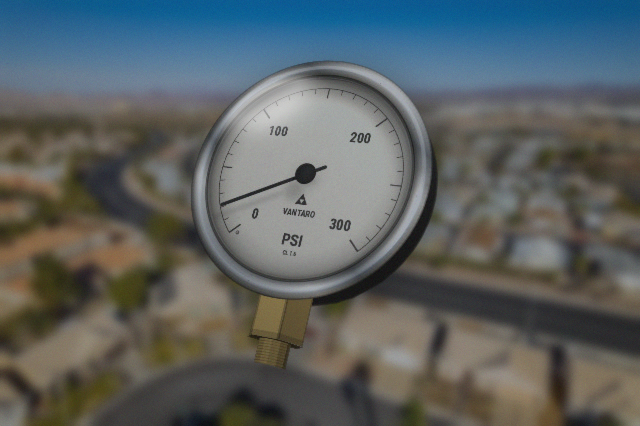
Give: 20
